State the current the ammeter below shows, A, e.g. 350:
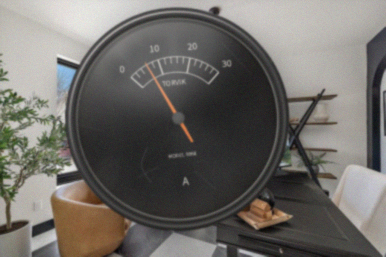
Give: 6
